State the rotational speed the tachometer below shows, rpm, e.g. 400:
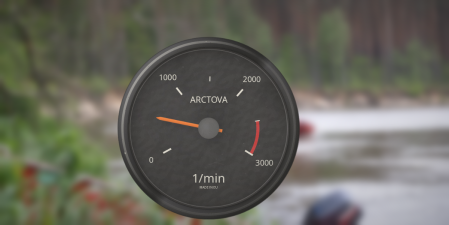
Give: 500
